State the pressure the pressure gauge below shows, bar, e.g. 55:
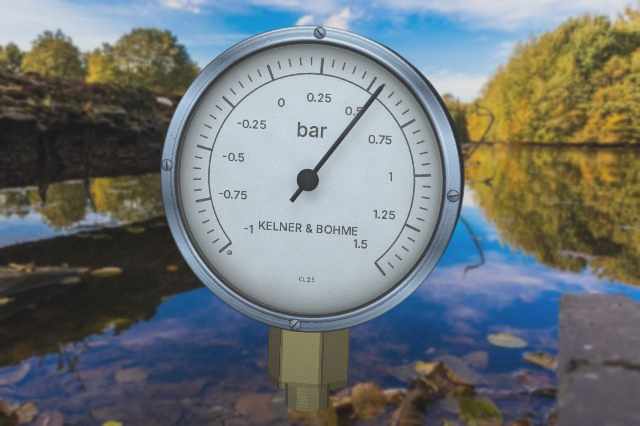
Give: 0.55
